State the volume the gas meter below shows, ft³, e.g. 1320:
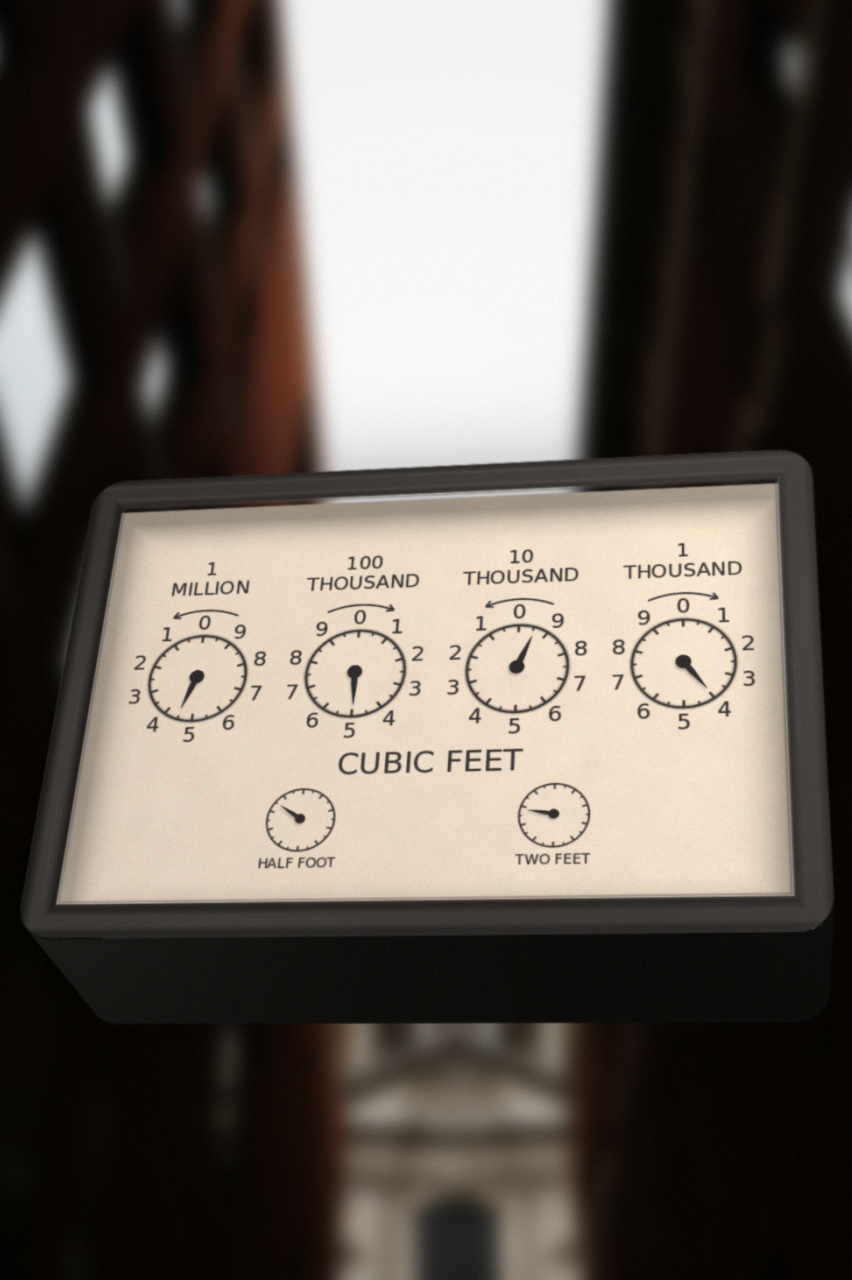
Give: 449400
